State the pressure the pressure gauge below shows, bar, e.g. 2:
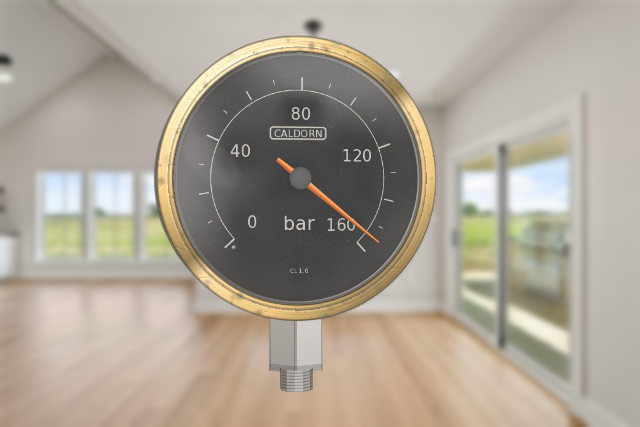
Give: 155
